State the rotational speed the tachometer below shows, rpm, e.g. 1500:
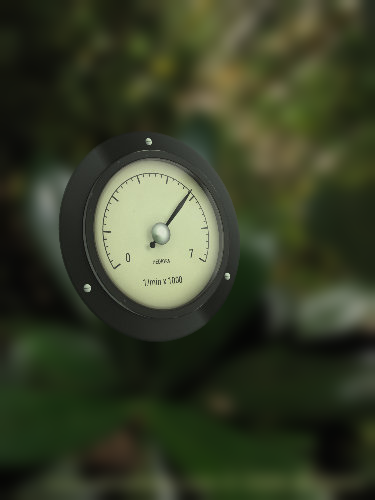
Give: 4800
